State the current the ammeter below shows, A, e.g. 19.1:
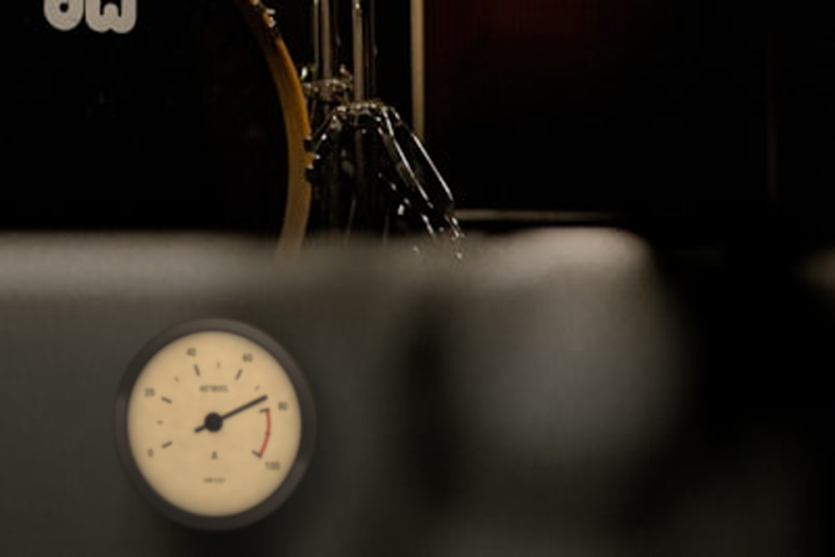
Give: 75
